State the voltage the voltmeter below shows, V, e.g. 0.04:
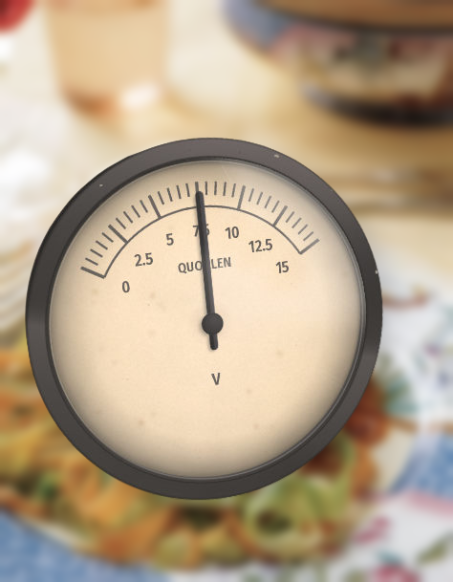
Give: 7.5
